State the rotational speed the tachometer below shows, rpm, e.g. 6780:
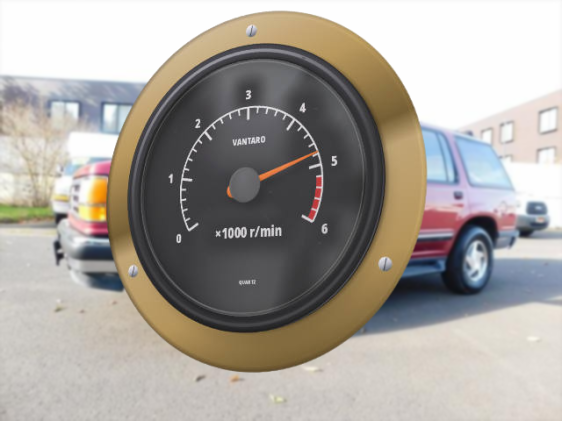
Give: 4800
